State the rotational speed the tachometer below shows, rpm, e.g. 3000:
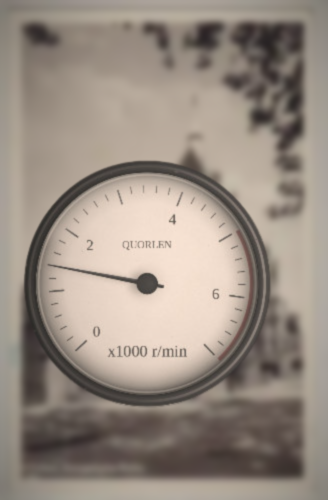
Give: 1400
